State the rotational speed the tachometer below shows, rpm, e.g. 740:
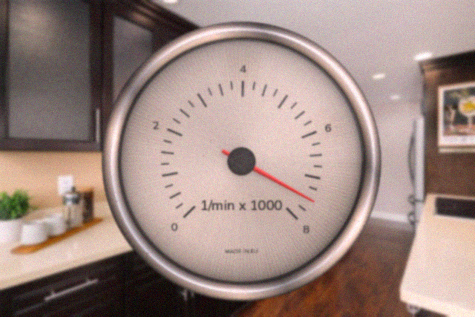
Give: 7500
